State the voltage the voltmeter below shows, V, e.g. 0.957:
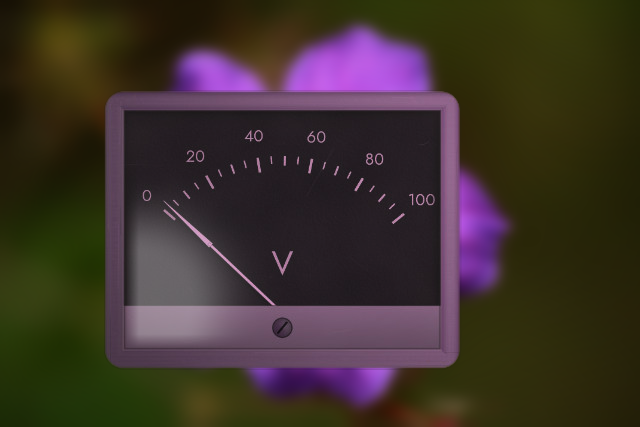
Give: 2.5
